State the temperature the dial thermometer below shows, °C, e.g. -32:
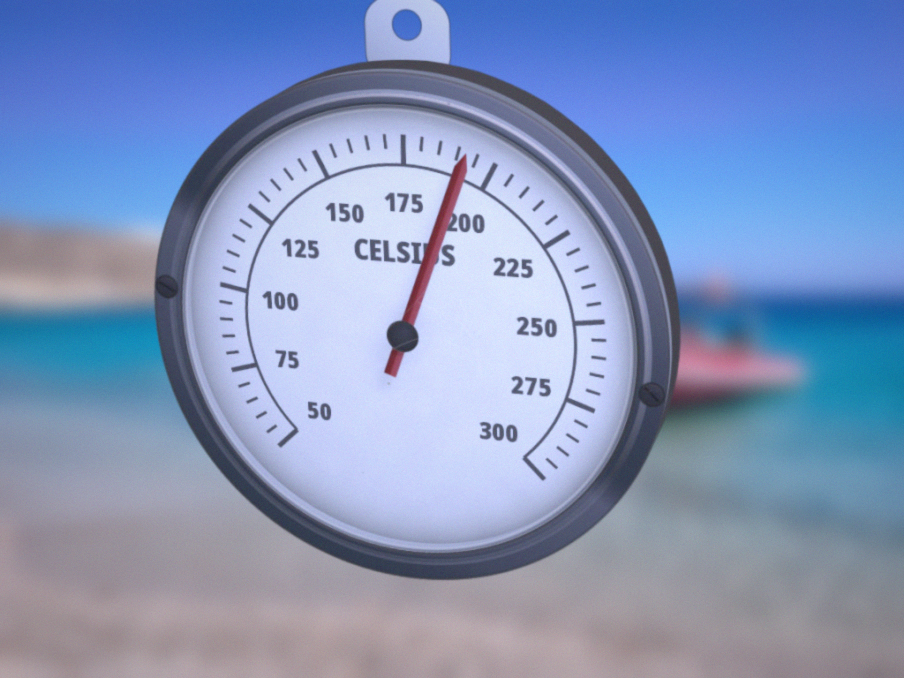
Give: 192.5
